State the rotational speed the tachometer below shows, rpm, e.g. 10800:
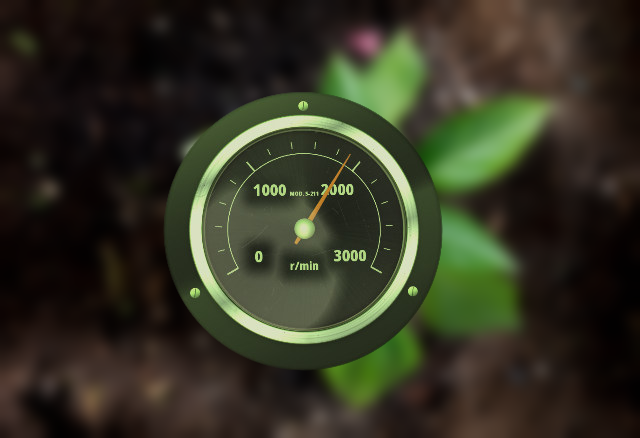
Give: 1900
